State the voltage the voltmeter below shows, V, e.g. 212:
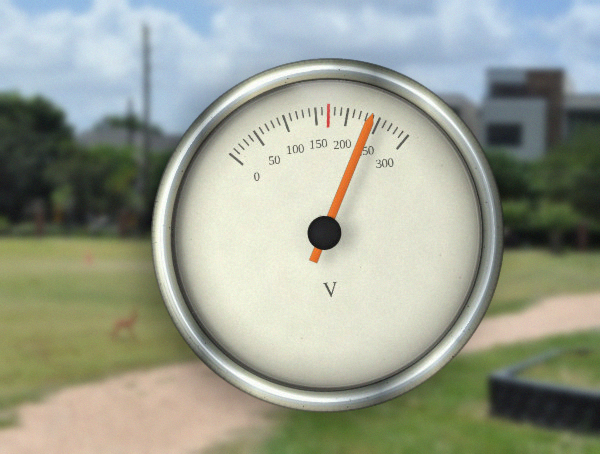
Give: 240
